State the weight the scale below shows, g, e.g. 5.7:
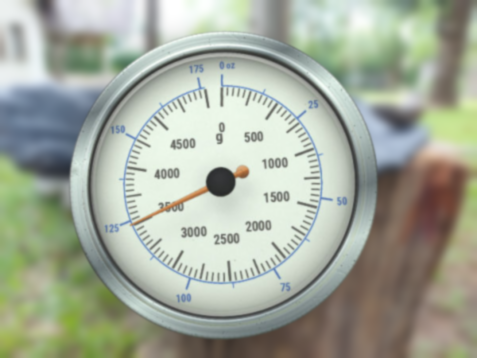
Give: 3500
